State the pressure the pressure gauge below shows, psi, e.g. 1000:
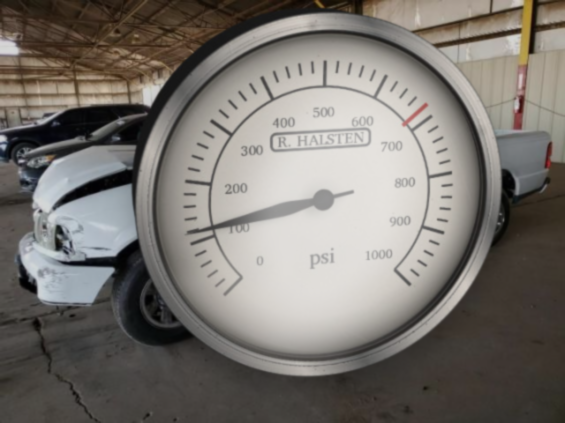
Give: 120
